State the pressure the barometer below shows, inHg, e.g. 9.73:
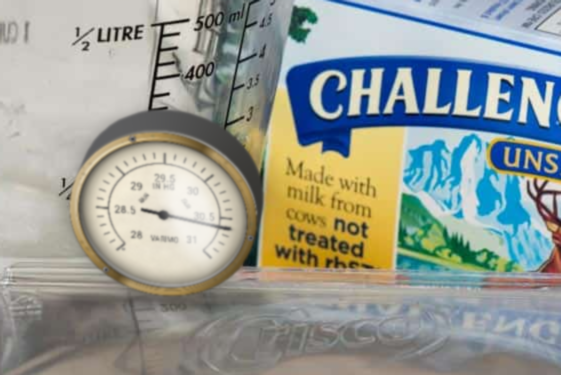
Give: 30.6
